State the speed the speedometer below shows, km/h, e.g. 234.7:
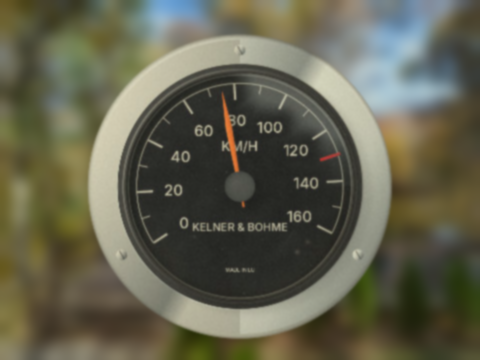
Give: 75
